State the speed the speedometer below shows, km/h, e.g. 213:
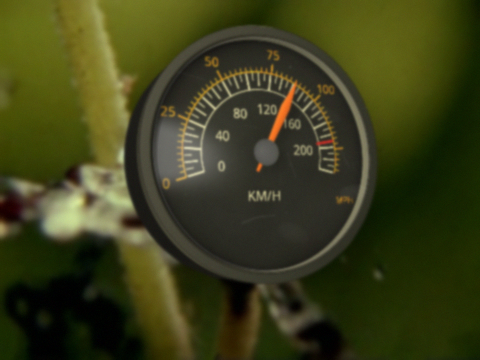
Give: 140
